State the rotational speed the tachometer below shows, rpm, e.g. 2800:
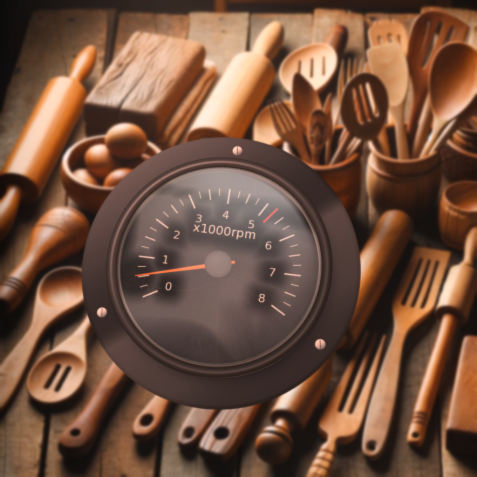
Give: 500
